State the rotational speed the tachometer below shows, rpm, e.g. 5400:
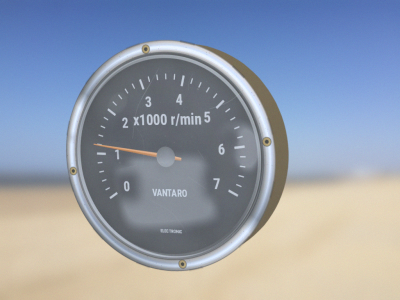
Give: 1200
